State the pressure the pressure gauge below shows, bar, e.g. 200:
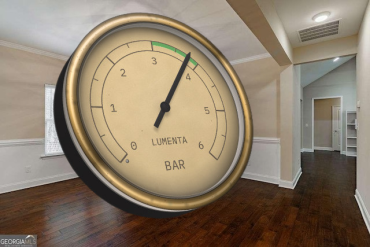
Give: 3.75
